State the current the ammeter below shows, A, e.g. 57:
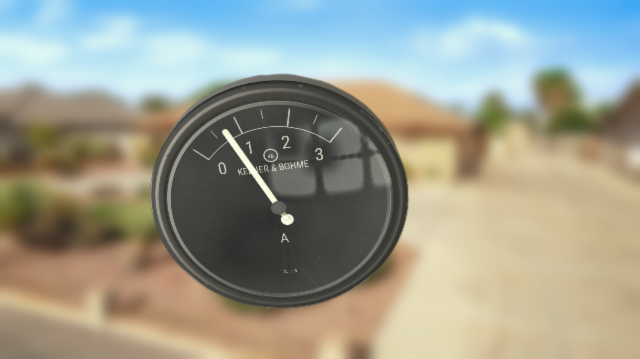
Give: 0.75
